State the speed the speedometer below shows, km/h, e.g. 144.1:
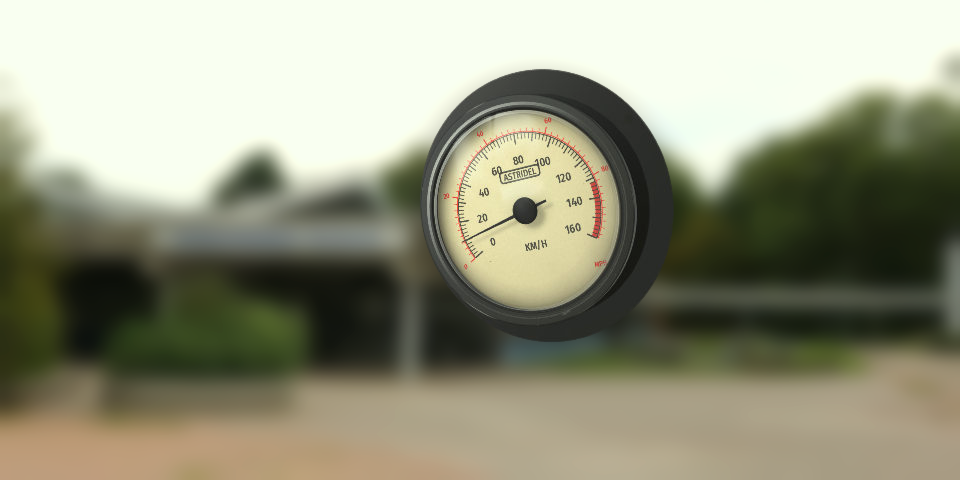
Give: 10
